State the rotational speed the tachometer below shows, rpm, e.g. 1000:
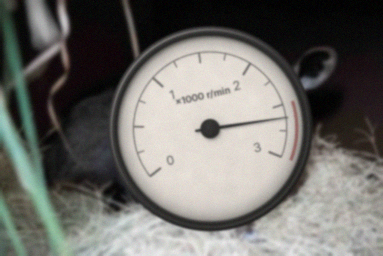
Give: 2625
